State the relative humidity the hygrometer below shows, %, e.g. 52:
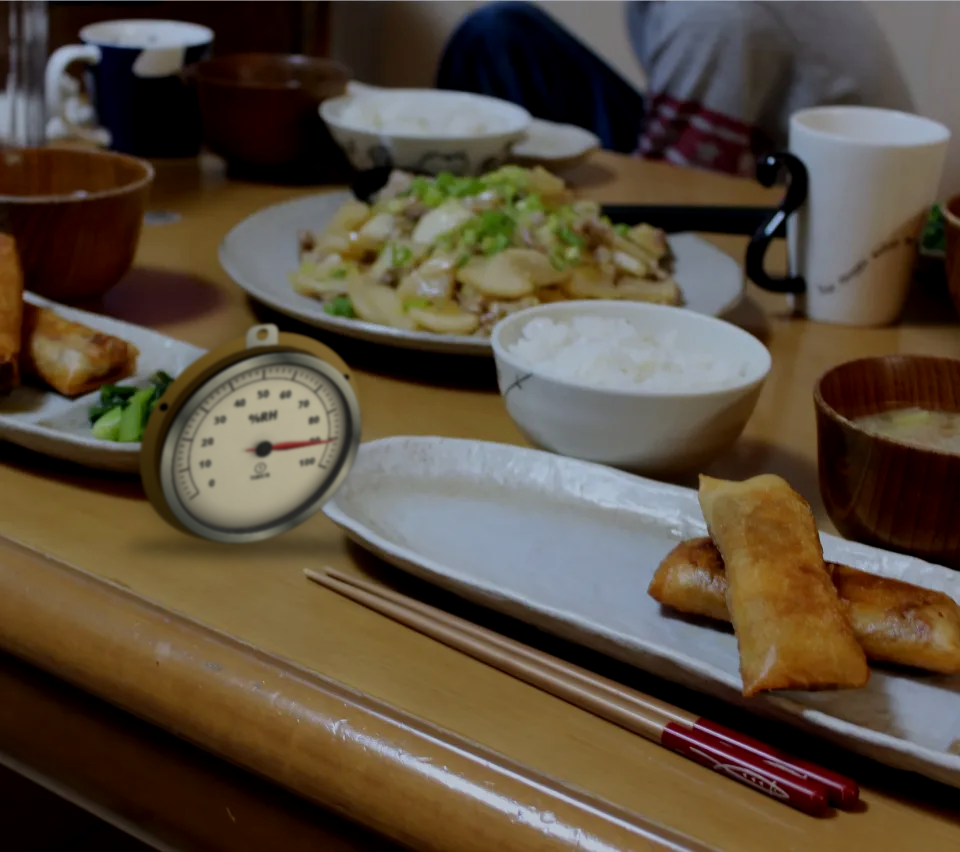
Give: 90
